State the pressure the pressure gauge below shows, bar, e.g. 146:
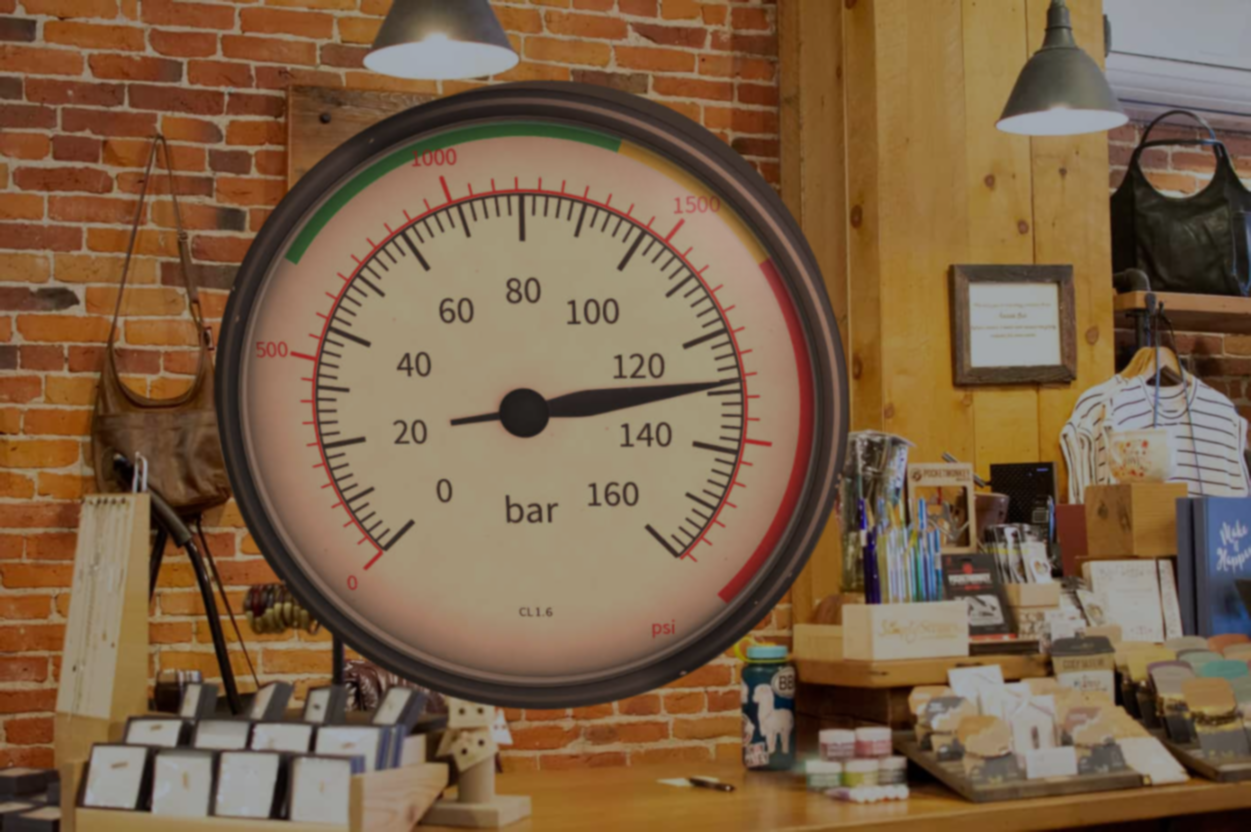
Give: 128
